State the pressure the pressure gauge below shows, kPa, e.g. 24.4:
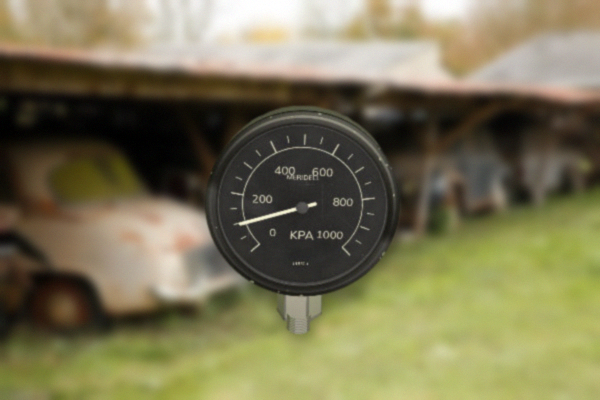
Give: 100
